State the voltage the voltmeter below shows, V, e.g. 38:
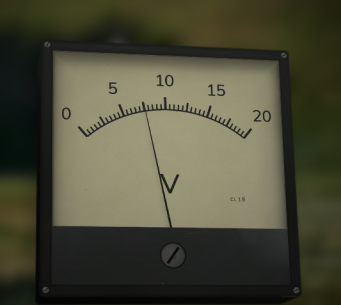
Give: 7.5
